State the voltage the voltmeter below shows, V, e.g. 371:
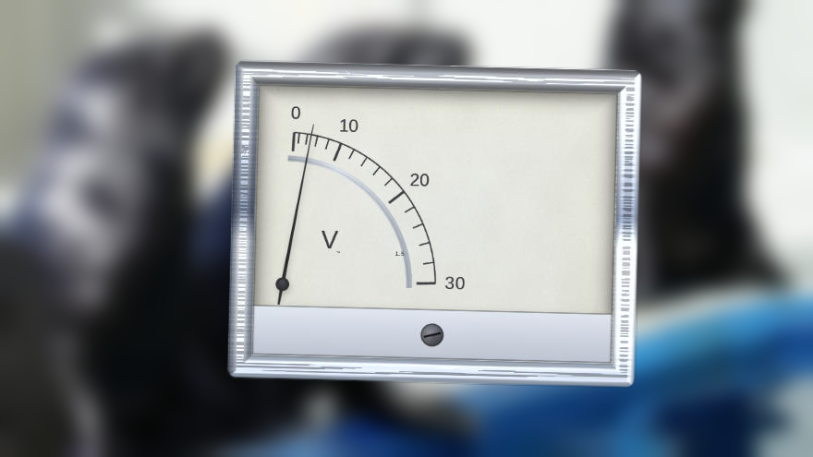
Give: 5
